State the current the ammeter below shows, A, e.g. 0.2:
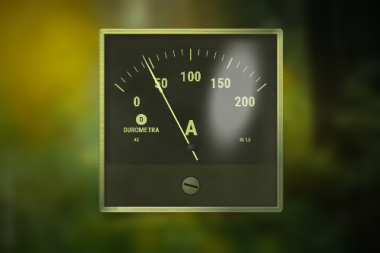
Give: 45
